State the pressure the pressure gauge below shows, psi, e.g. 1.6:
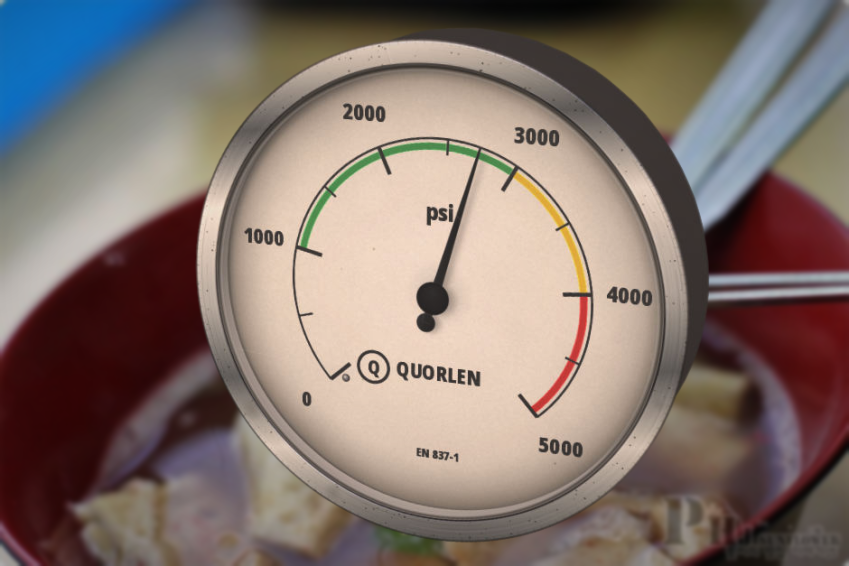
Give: 2750
